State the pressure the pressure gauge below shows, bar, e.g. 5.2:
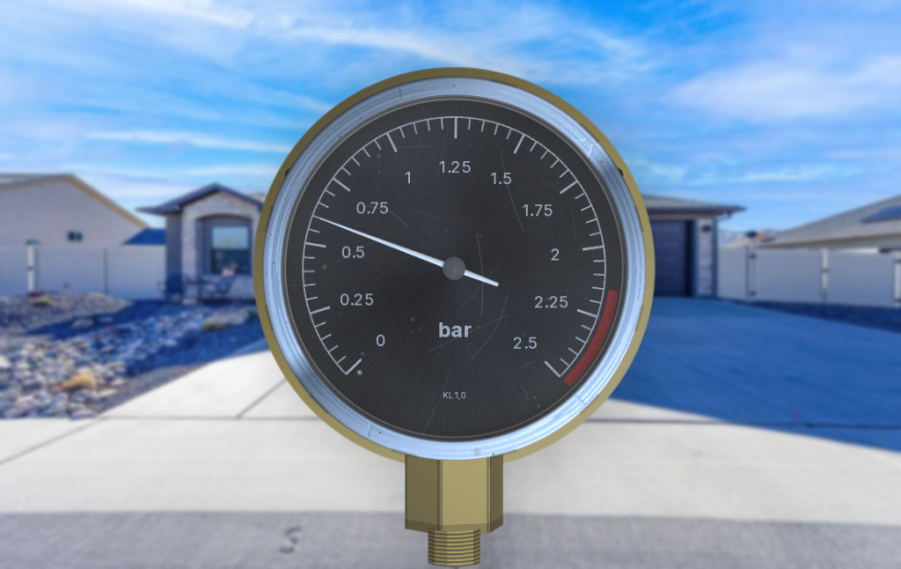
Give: 0.6
